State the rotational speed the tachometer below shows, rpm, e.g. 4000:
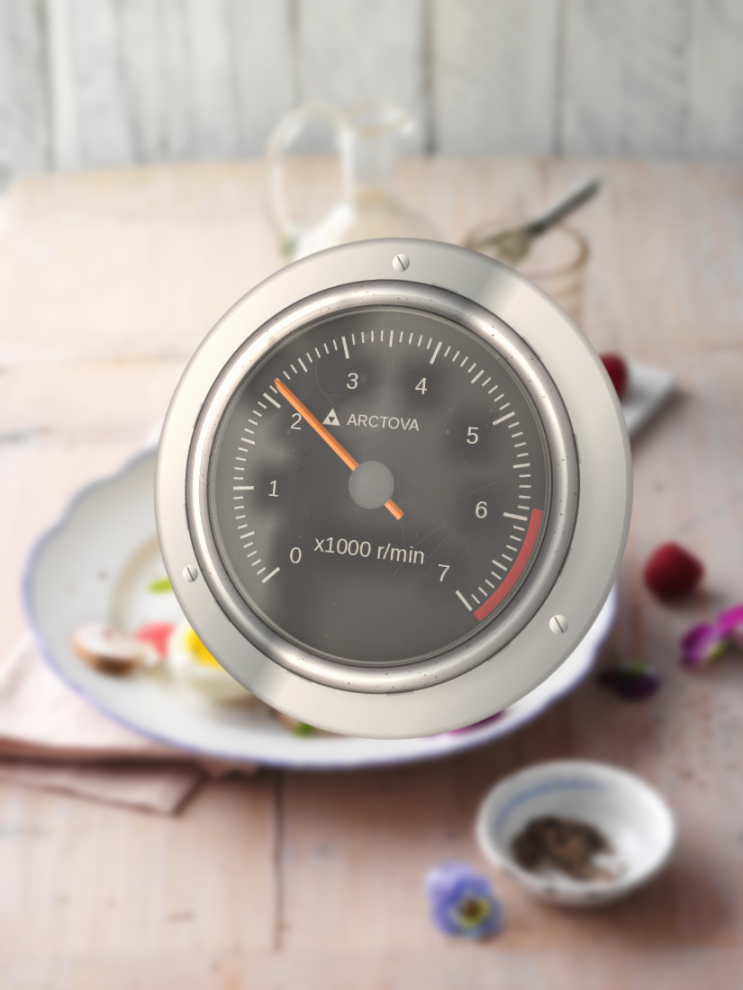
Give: 2200
